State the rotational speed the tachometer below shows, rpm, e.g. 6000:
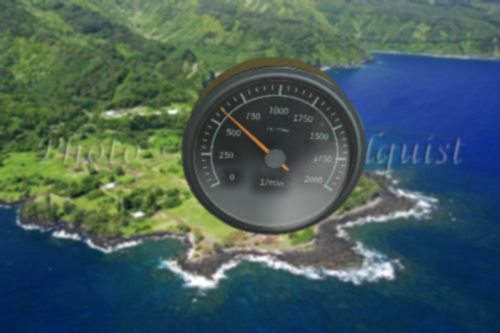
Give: 600
